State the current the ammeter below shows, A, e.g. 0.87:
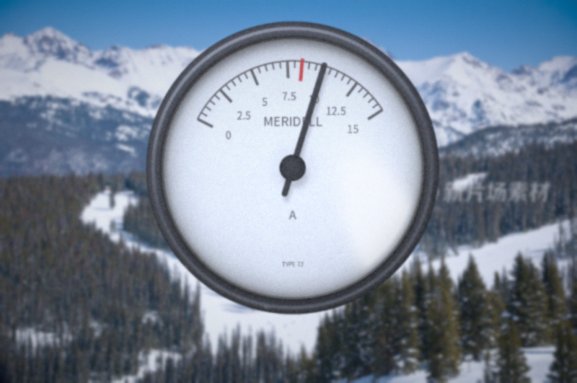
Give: 10
